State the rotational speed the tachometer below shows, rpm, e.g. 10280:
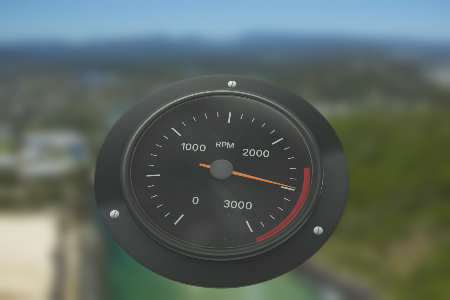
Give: 2500
